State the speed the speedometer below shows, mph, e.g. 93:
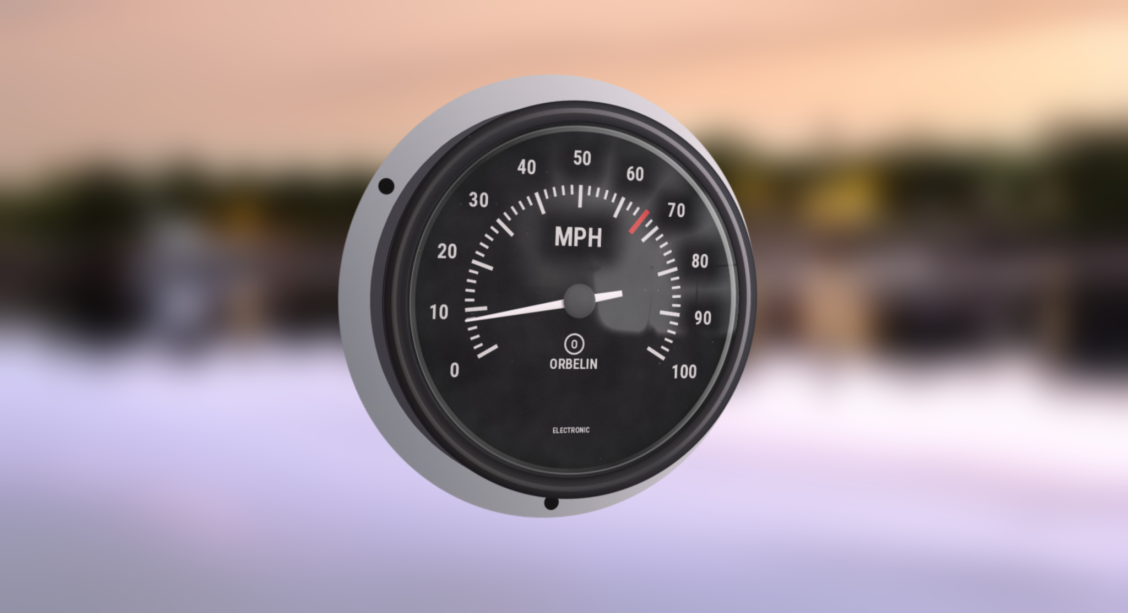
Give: 8
